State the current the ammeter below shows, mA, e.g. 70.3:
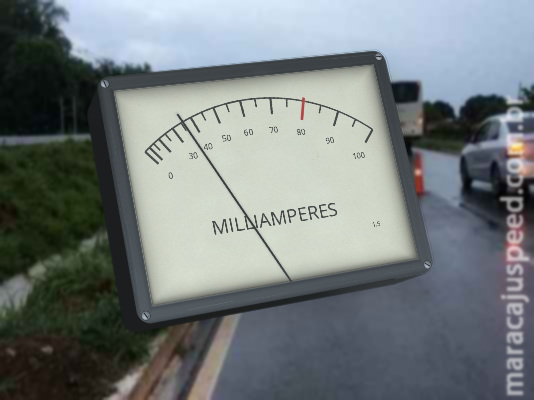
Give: 35
